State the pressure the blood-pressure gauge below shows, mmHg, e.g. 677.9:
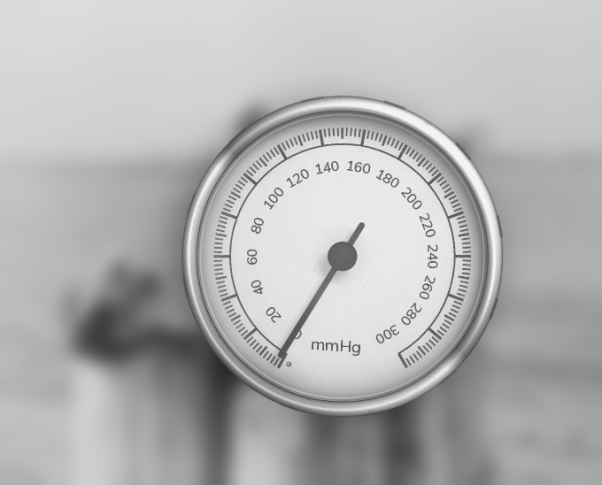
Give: 2
